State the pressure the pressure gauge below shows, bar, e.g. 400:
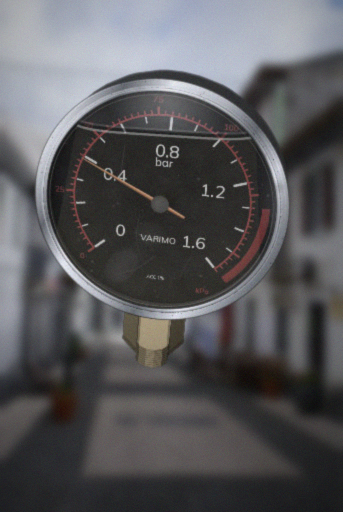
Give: 0.4
